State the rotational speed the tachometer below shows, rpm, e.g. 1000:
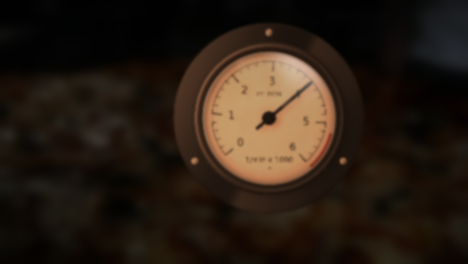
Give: 4000
